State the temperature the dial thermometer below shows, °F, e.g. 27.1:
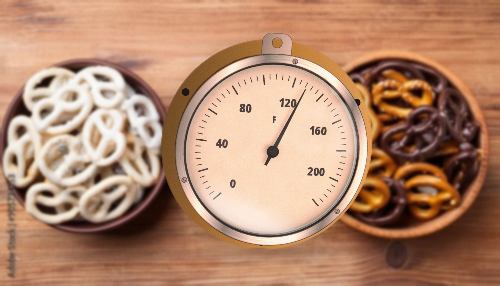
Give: 128
